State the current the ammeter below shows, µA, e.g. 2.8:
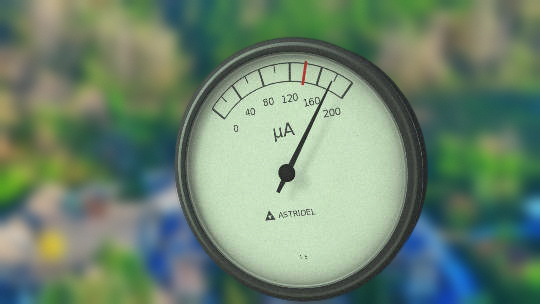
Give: 180
